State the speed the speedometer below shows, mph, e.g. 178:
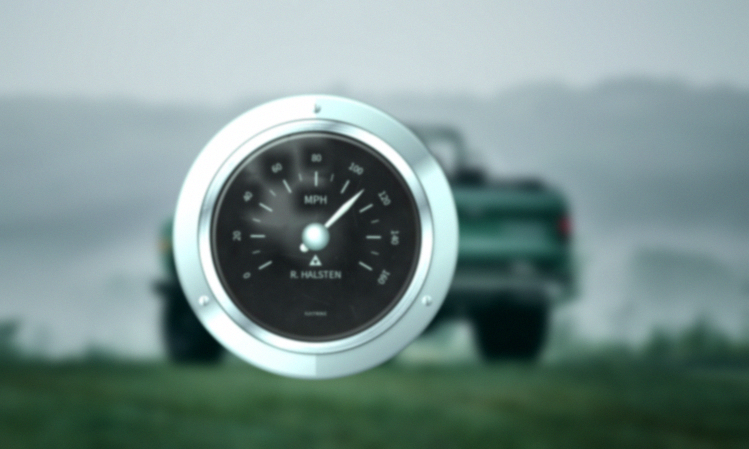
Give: 110
